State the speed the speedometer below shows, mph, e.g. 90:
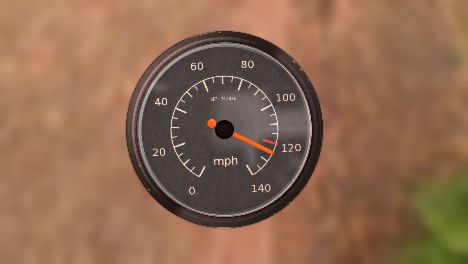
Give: 125
